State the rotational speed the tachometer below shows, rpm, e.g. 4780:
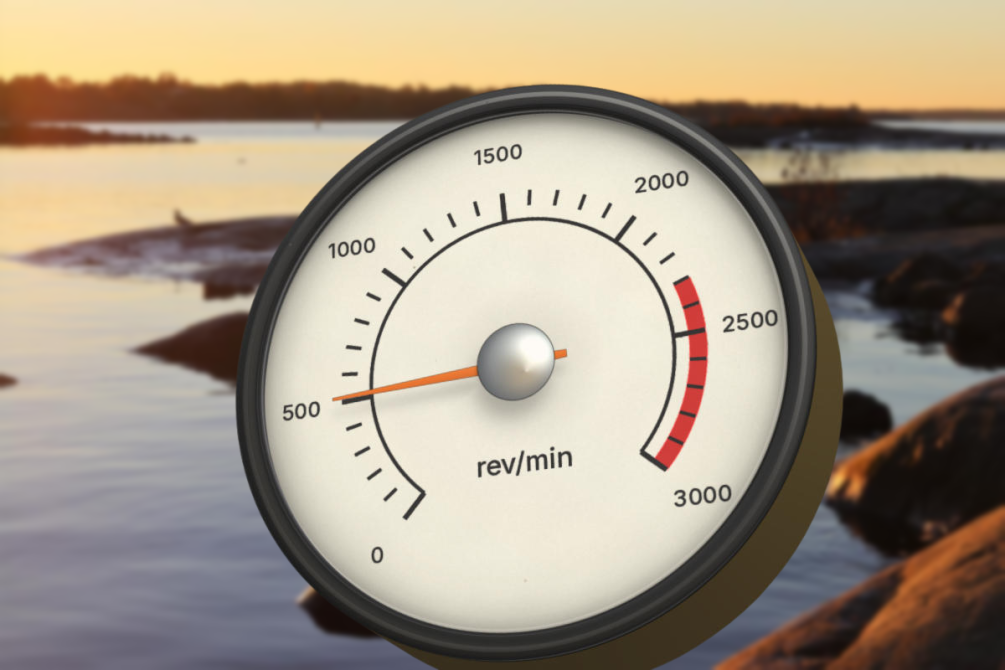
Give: 500
